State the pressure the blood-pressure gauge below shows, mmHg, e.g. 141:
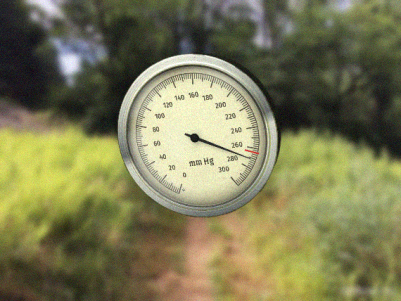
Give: 270
